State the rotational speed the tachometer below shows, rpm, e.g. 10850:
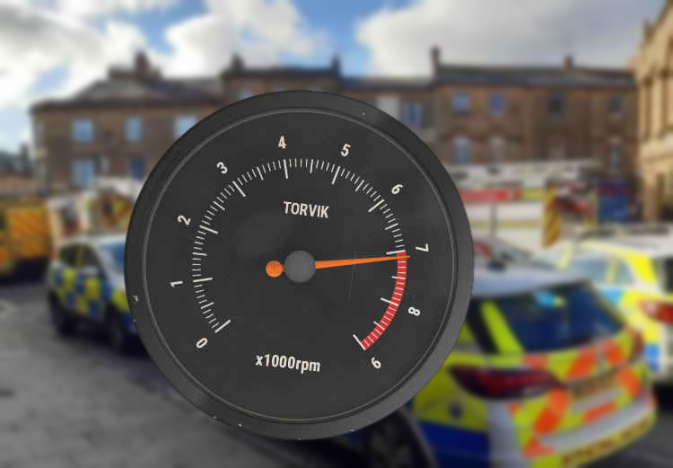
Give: 7100
